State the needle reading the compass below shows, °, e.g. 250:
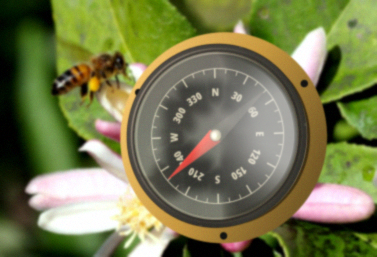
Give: 230
